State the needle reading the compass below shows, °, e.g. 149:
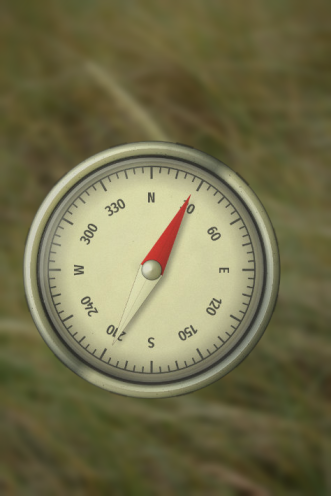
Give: 27.5
